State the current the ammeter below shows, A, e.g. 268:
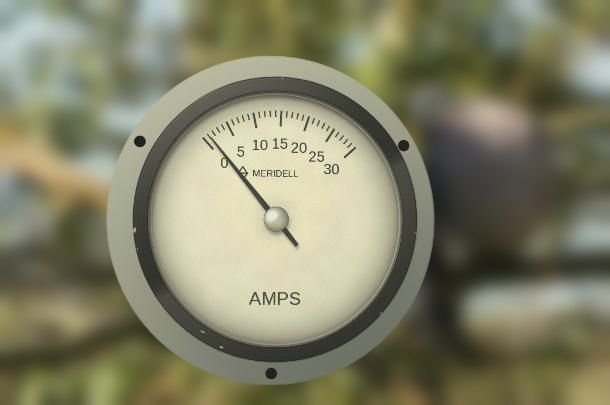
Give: 1
